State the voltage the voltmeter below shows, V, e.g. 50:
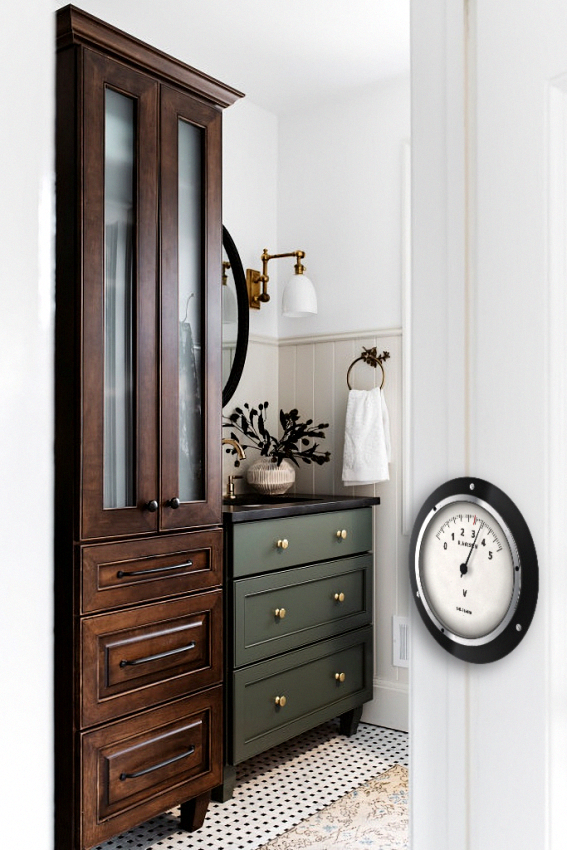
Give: 3.5
